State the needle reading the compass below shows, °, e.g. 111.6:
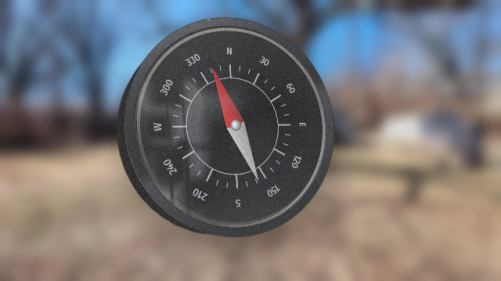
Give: 340
